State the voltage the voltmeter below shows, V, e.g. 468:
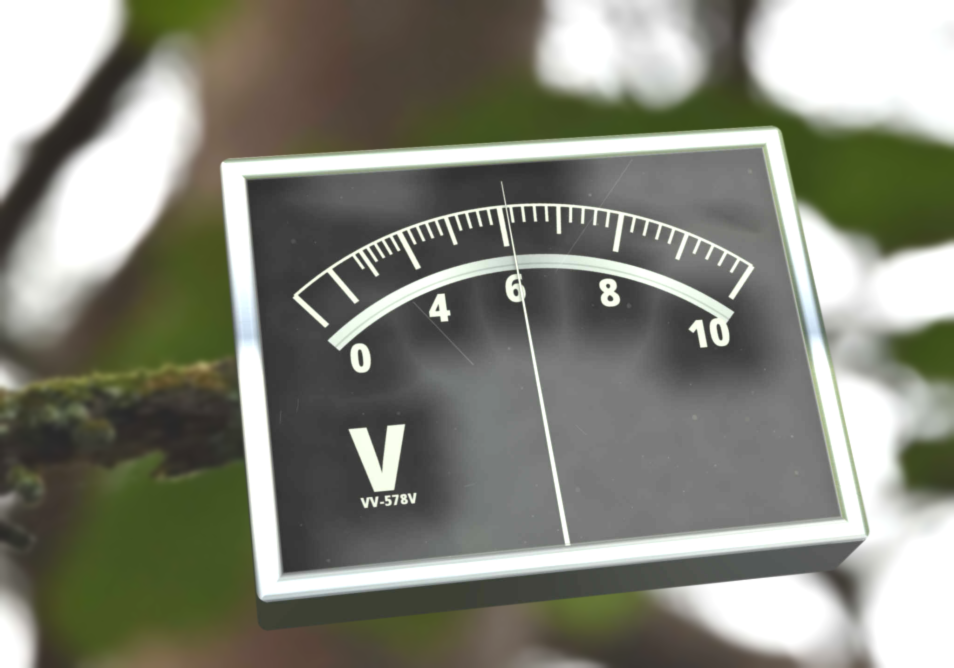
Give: 6.1
